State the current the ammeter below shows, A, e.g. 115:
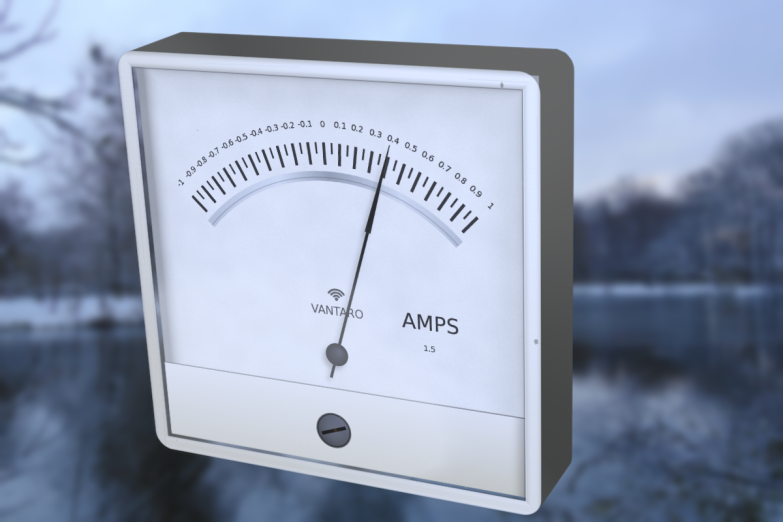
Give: 0.4
